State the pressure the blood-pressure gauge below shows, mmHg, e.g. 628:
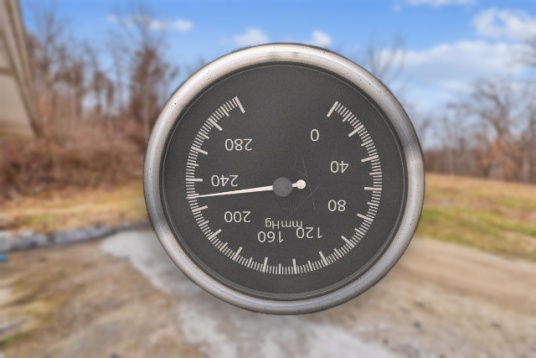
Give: 230
